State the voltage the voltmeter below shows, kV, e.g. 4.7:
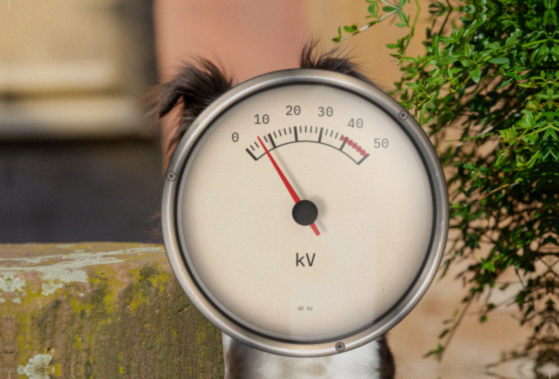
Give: 6
